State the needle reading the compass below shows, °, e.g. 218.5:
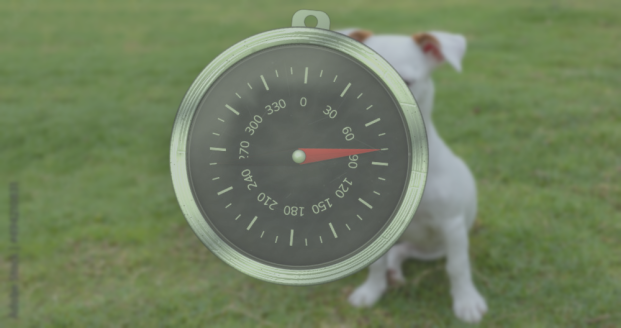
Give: 80
